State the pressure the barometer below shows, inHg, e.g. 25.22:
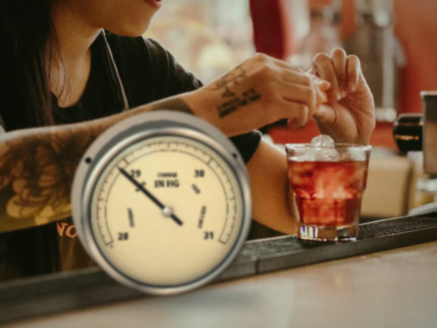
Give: 28.9
